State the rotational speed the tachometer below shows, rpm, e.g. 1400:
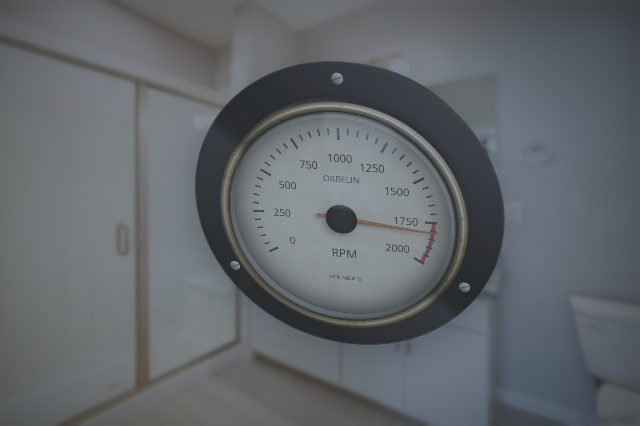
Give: 1800
